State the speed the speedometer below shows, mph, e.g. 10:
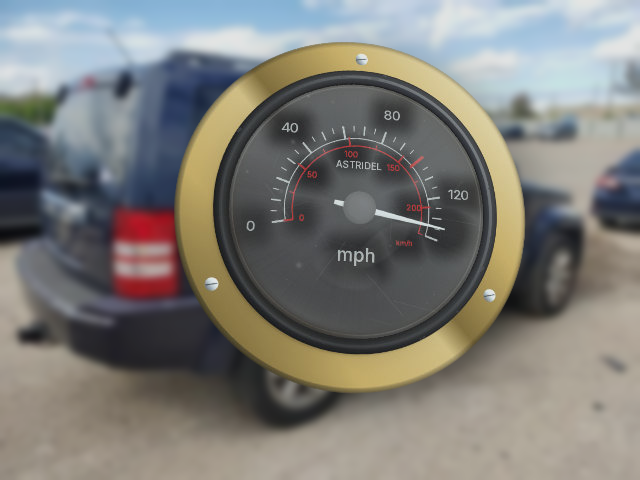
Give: 135
